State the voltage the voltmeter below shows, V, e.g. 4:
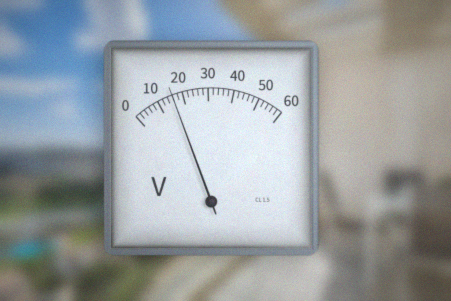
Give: 16
